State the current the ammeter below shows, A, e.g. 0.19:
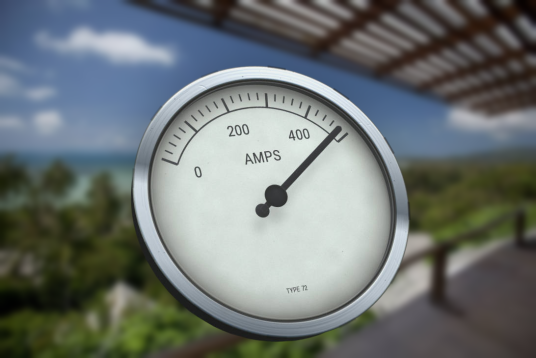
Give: 480
